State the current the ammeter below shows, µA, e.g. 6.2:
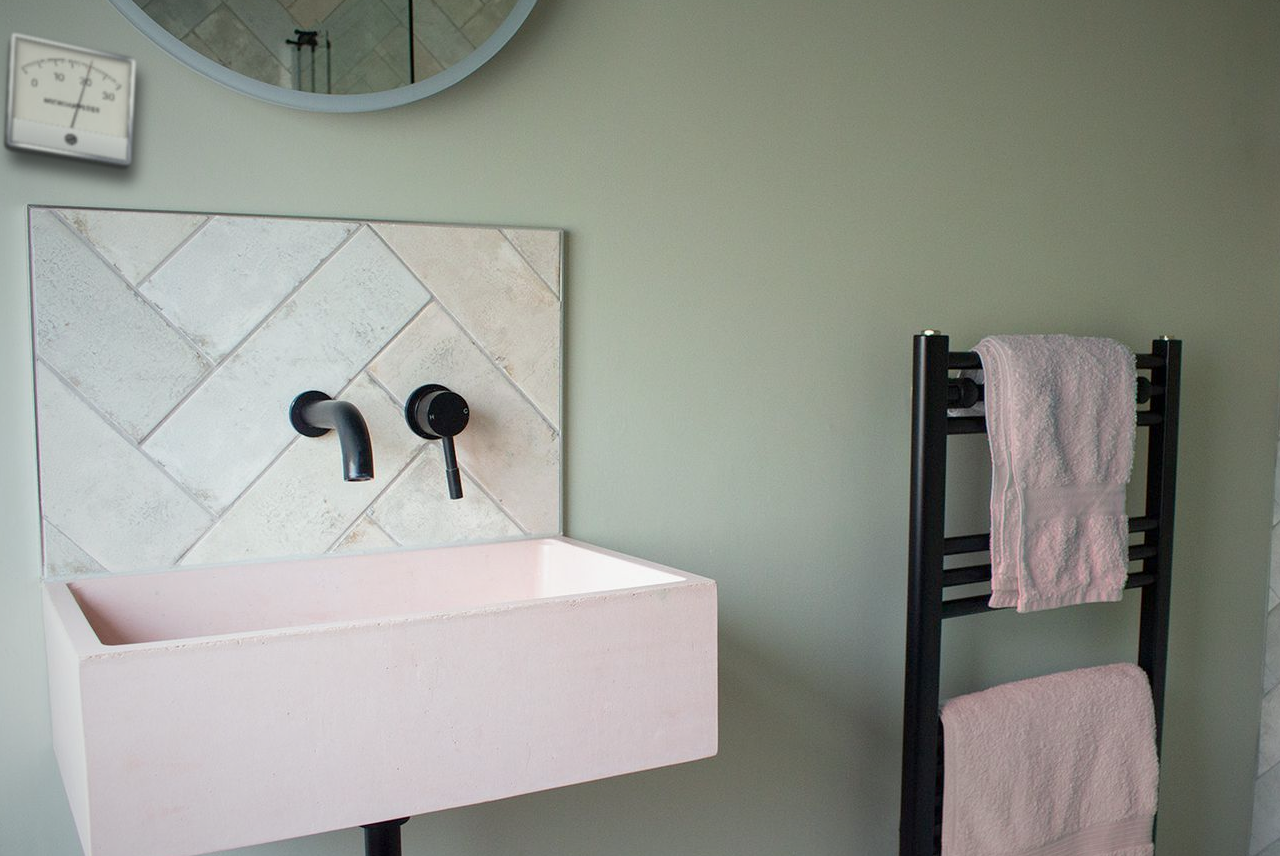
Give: 20
